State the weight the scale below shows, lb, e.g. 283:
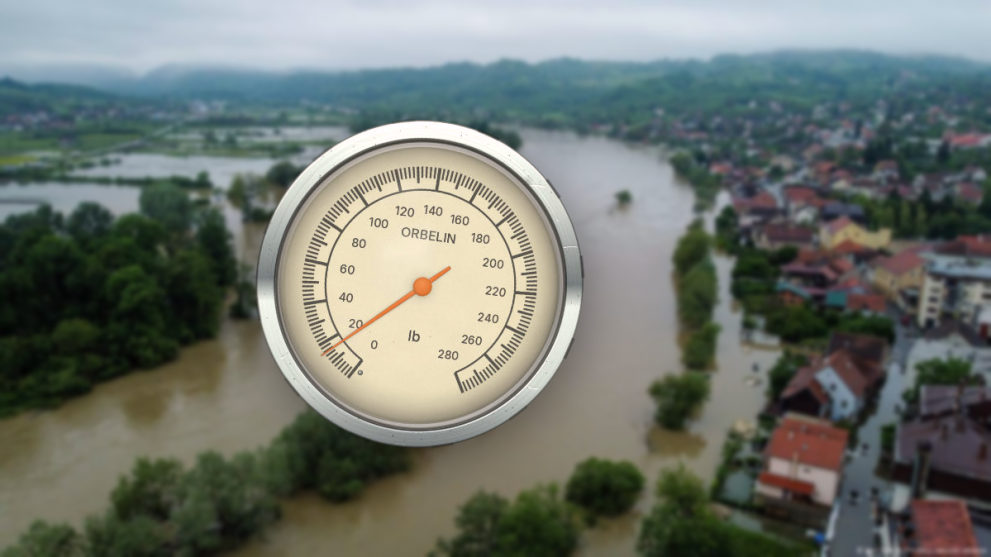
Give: 16
